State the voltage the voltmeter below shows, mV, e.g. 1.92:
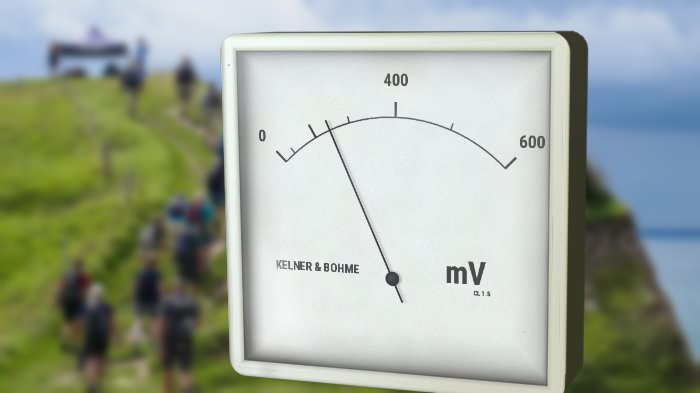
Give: 250
